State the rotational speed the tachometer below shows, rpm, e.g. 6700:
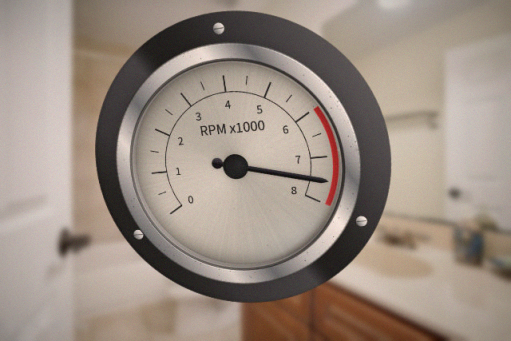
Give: 7500
